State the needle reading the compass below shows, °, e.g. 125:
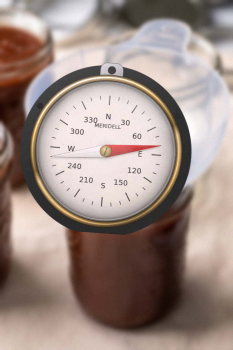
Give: 80
